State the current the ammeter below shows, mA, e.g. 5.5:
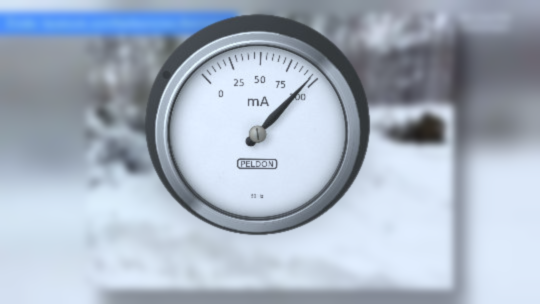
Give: 95
